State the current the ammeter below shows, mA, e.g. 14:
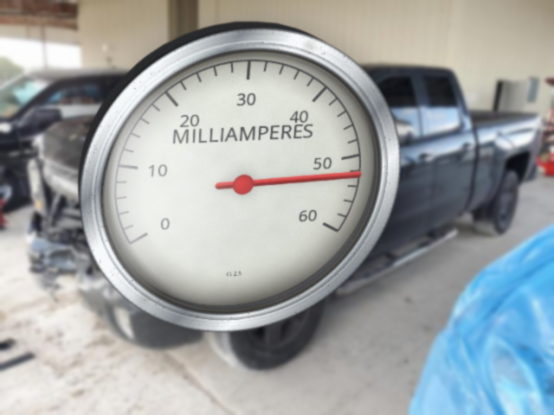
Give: 52
